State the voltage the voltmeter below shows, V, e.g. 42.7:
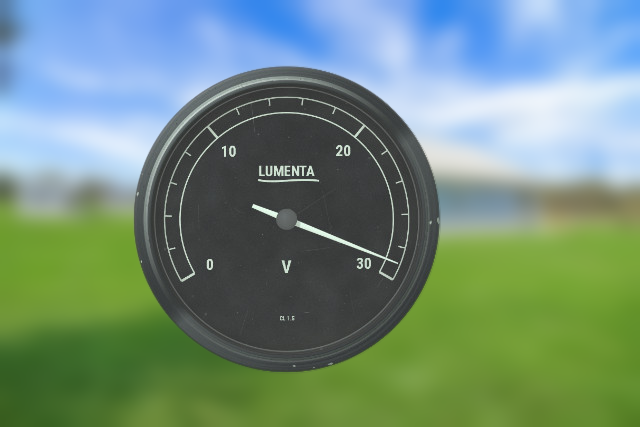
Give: 29
